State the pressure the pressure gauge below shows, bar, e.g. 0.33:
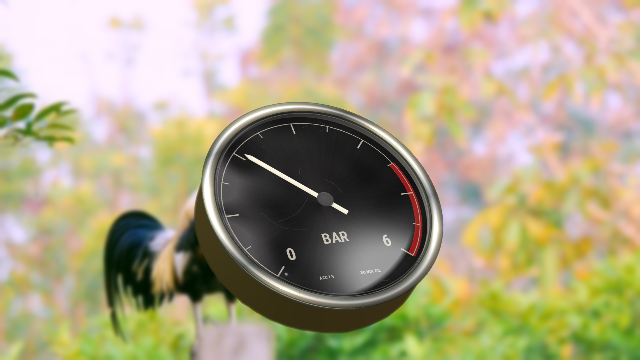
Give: 2
